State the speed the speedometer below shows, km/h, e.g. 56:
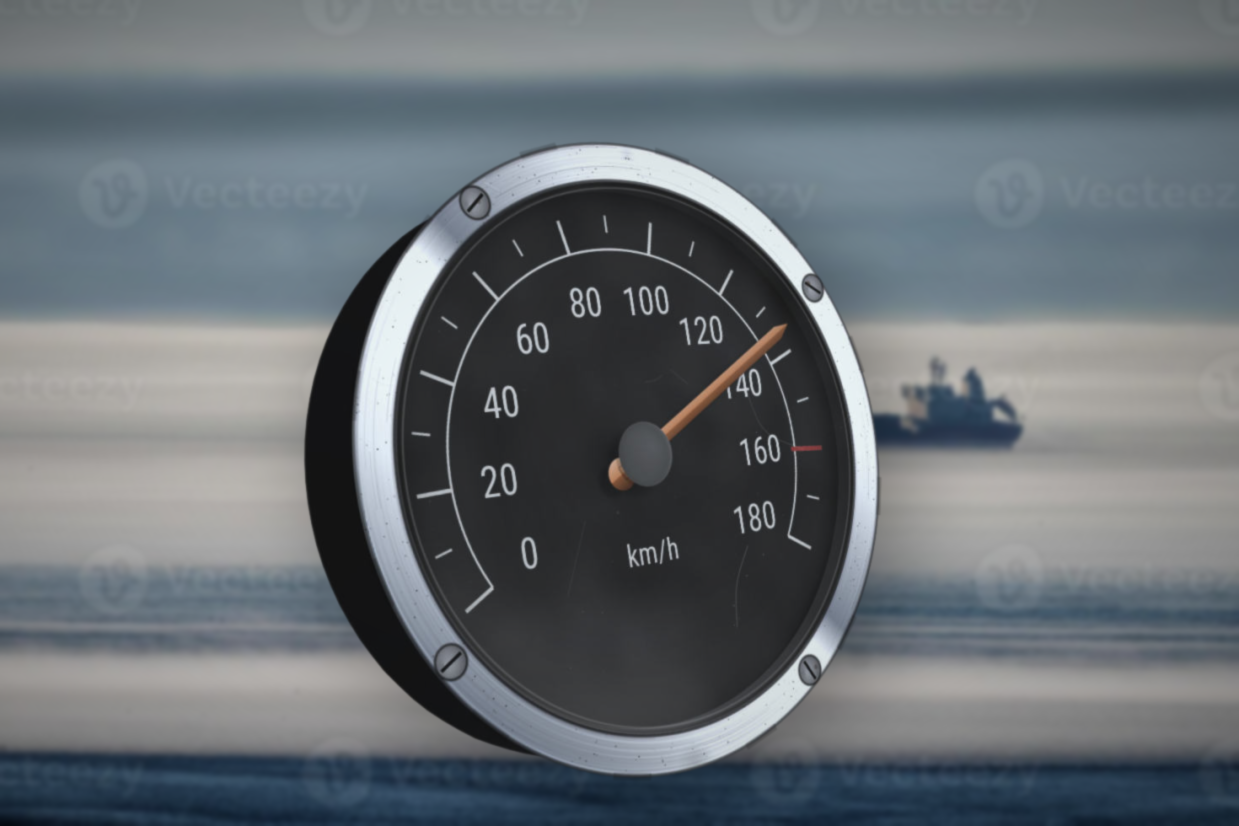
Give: 135
